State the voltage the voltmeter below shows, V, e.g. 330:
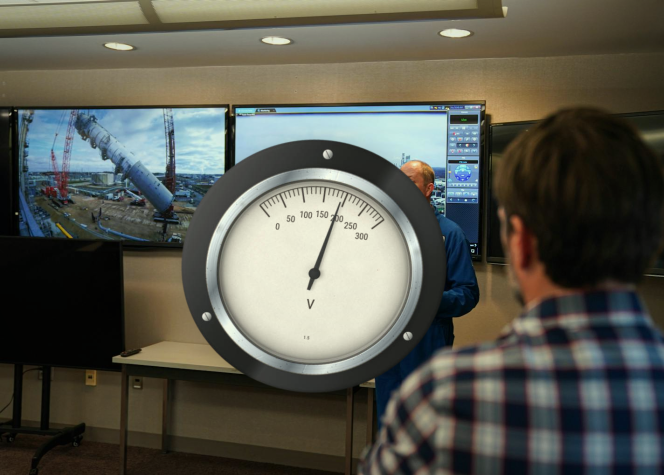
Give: 190
